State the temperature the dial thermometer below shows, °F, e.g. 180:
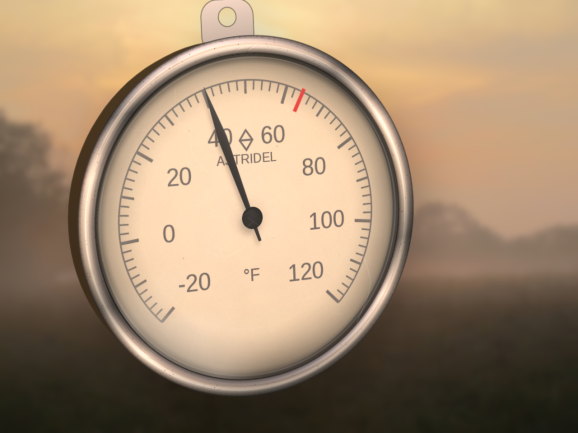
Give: 40
